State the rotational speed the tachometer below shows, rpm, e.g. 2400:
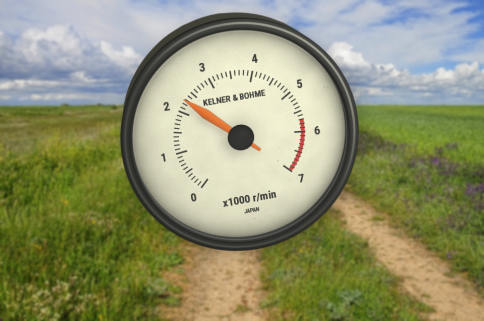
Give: 2300
